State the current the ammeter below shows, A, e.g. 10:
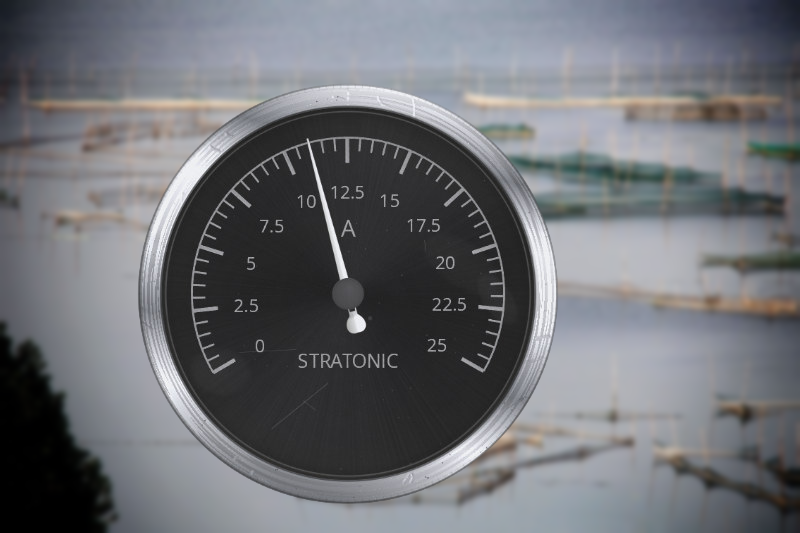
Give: 11
